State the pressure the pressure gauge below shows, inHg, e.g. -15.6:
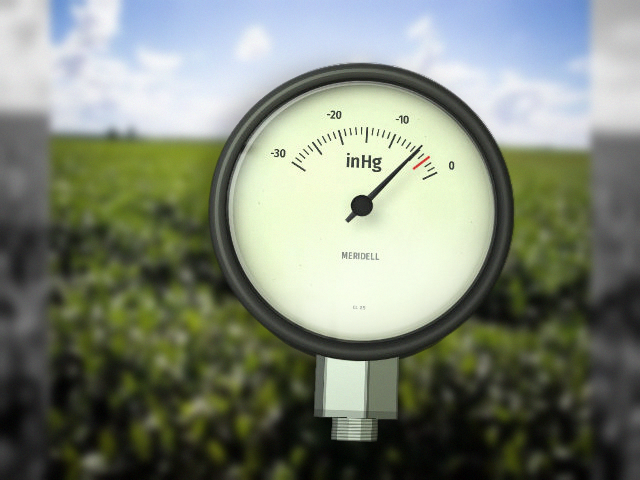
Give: -5
